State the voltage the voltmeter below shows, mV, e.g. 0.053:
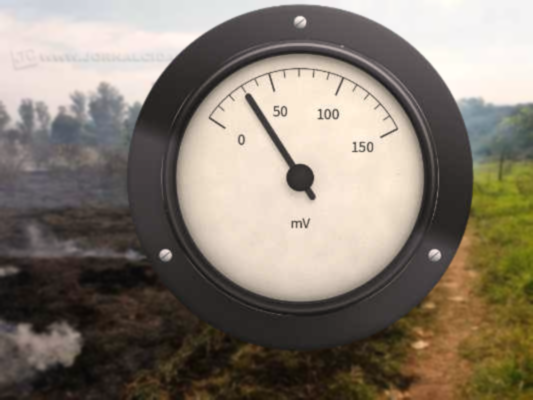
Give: 30
